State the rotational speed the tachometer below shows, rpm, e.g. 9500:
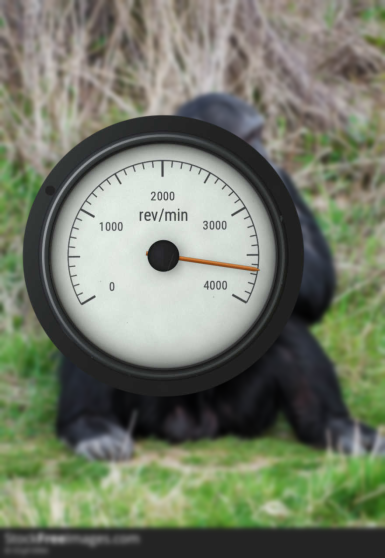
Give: 3650
